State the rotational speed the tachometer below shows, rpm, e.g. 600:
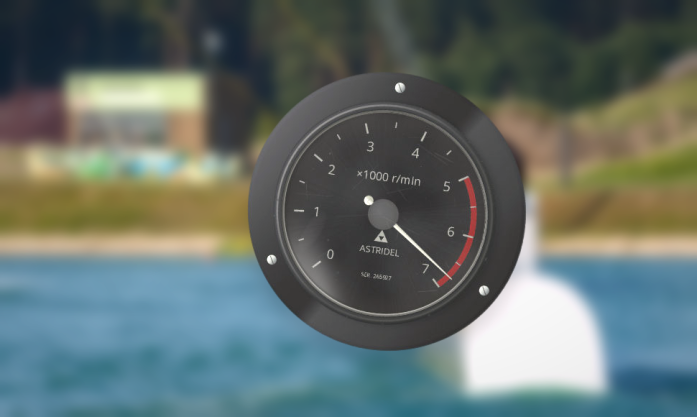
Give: 6750
